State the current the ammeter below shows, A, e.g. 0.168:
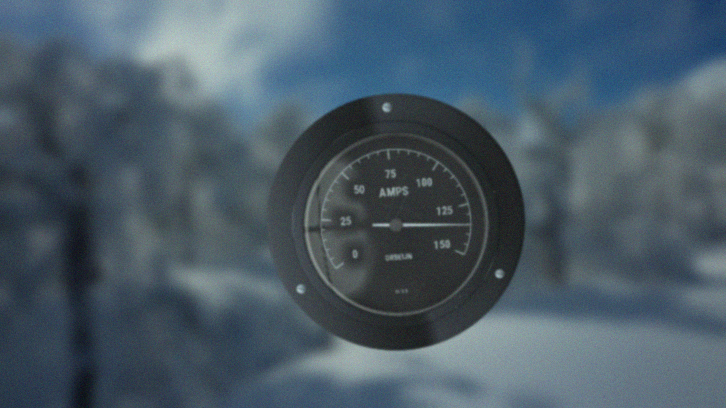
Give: 135
